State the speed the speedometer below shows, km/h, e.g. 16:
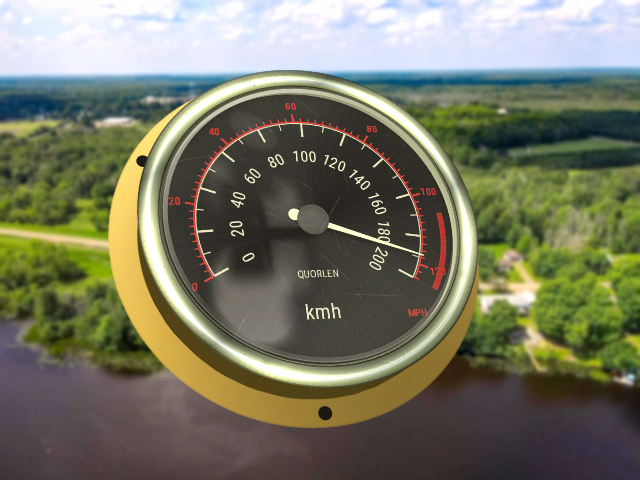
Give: 190
